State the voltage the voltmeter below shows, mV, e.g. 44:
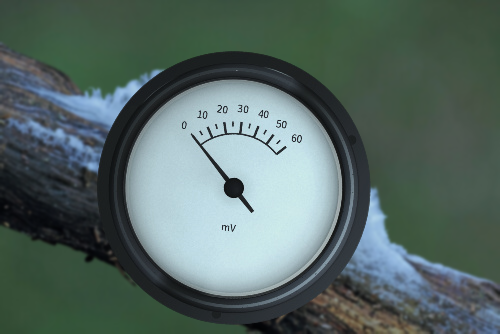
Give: 0
